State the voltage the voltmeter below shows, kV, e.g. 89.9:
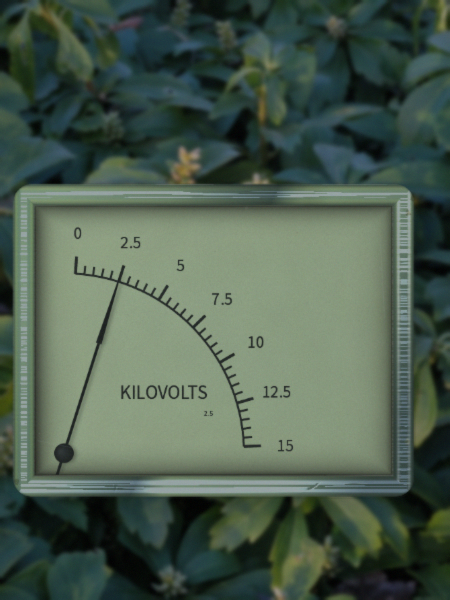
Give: 2.5
